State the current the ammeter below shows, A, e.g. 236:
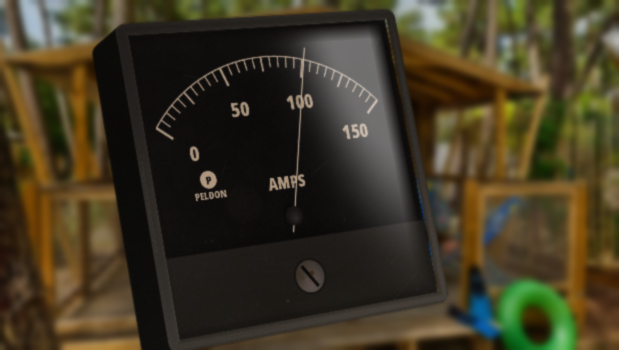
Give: 100
